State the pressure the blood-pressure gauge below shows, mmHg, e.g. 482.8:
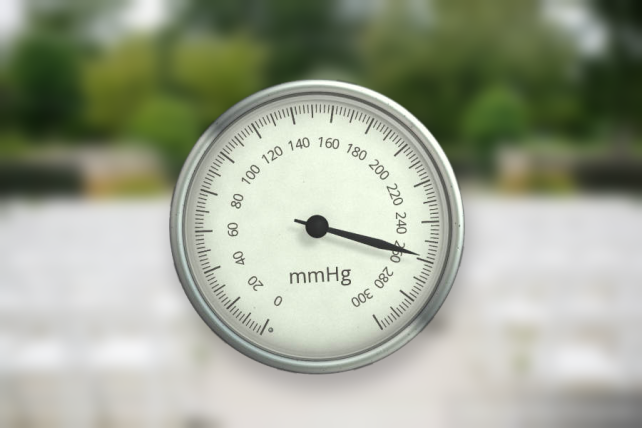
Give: 258
